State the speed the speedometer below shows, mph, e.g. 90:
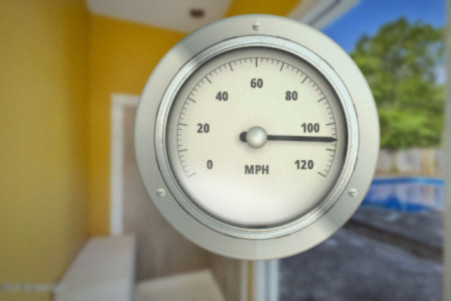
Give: 106
